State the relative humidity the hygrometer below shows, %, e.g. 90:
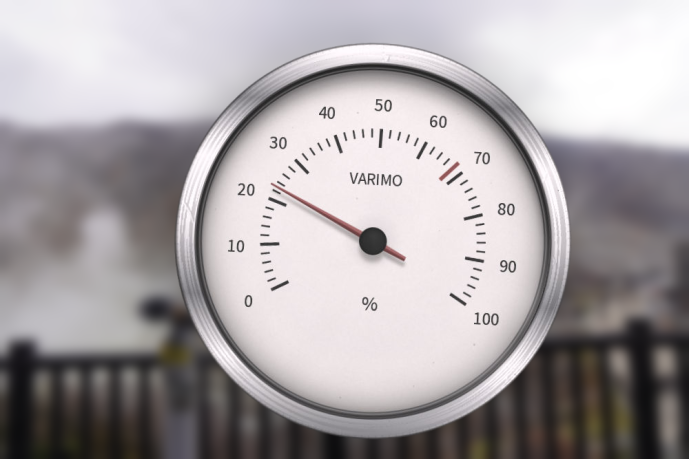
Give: 23
